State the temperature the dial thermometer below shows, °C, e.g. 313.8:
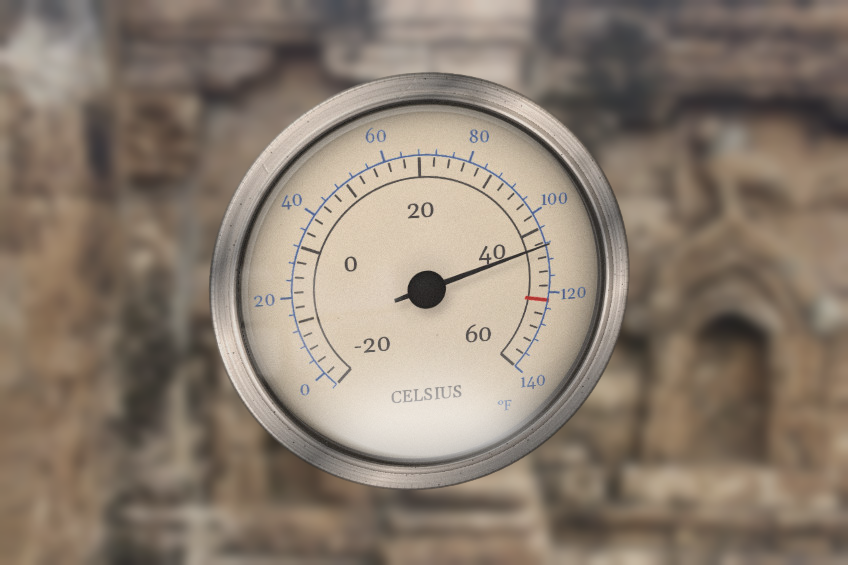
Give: 42
